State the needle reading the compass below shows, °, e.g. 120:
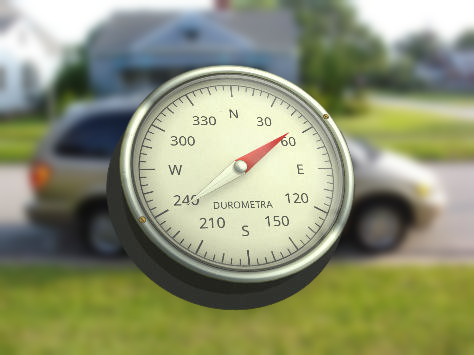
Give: 55
